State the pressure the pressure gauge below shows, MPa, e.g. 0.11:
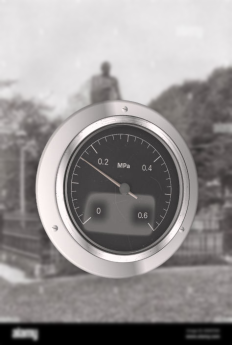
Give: 0.16
